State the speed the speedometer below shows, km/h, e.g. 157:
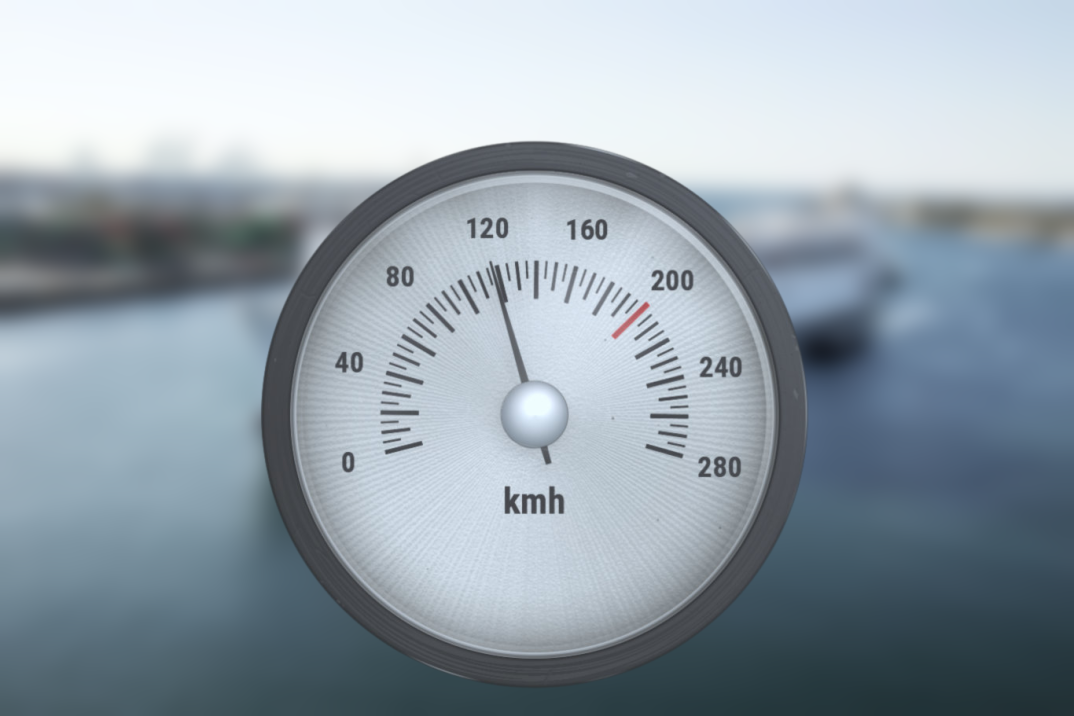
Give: 117.5
